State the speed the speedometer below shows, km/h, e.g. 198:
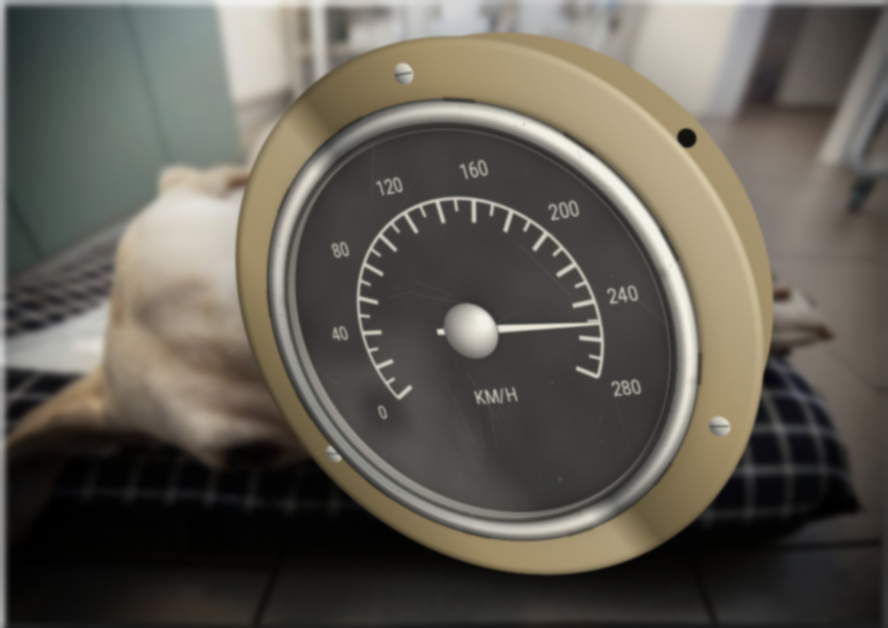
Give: 250
